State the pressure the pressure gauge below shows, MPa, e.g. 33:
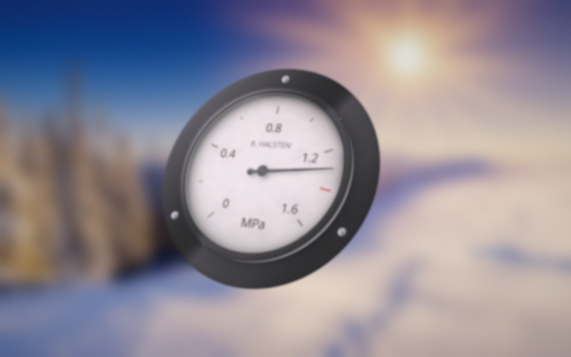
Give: 1.3
